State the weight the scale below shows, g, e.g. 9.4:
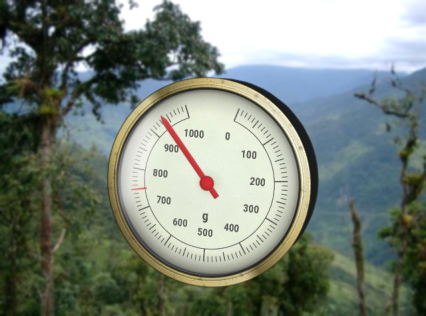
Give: 940
